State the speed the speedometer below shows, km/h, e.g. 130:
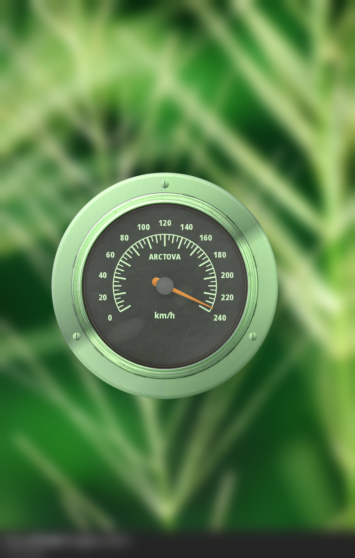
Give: 235
